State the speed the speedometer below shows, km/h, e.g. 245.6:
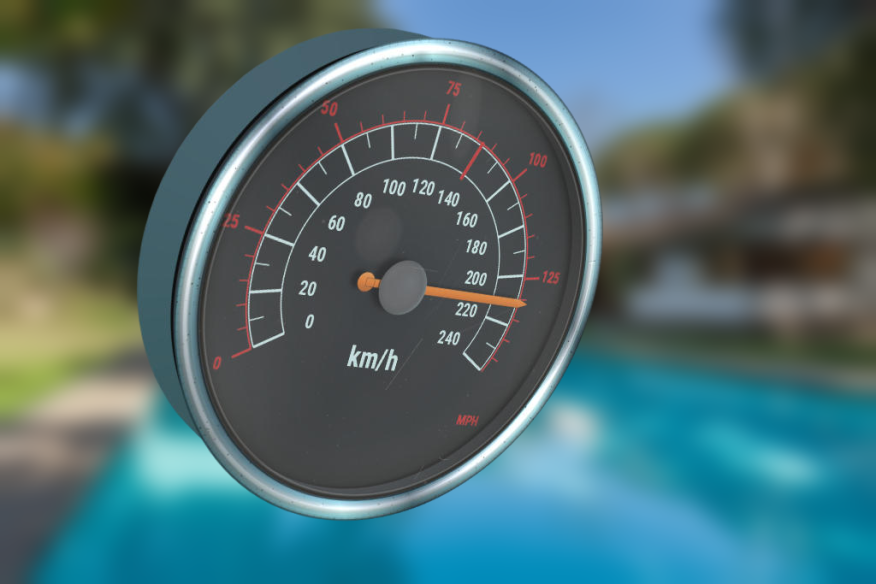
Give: 210
